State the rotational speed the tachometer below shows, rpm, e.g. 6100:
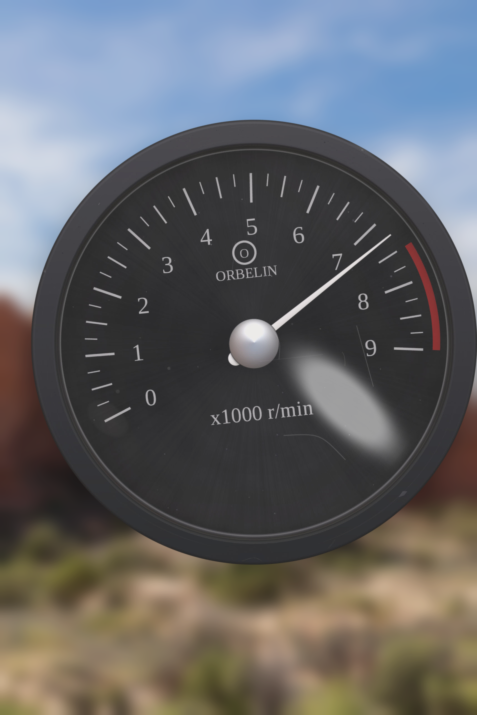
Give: 7250
